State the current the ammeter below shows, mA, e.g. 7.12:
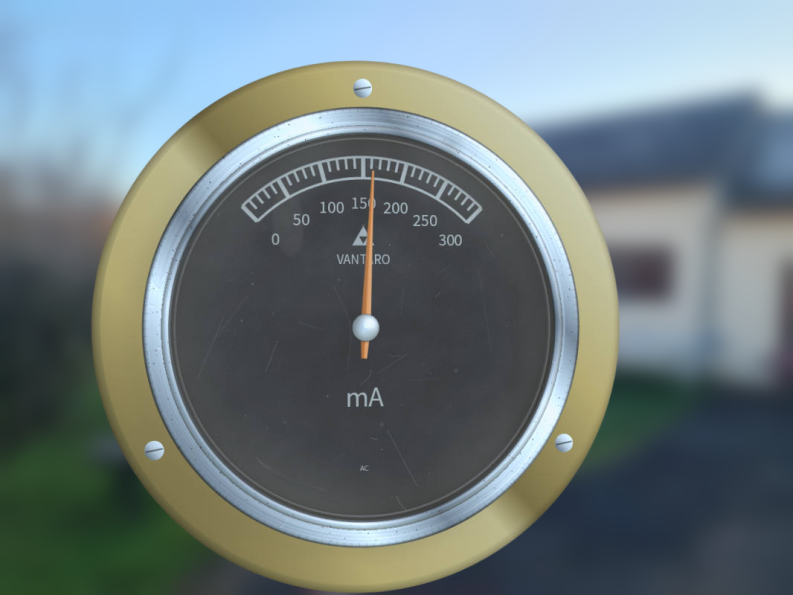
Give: 160
